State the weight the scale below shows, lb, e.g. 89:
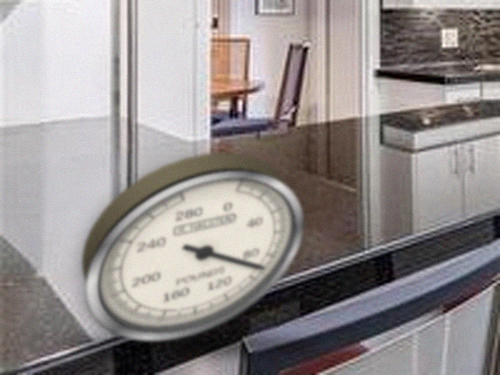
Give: 90
